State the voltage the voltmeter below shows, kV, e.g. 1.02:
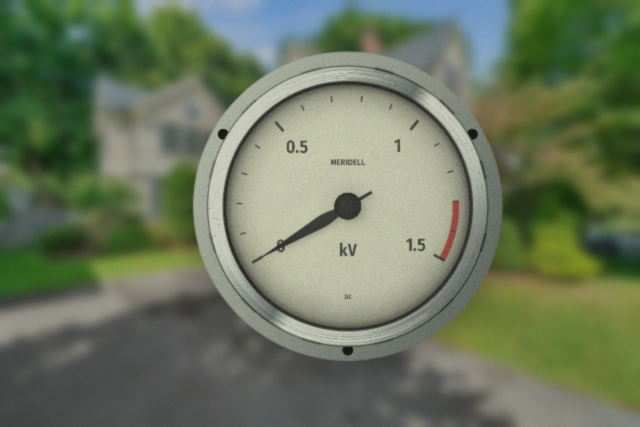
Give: 0
